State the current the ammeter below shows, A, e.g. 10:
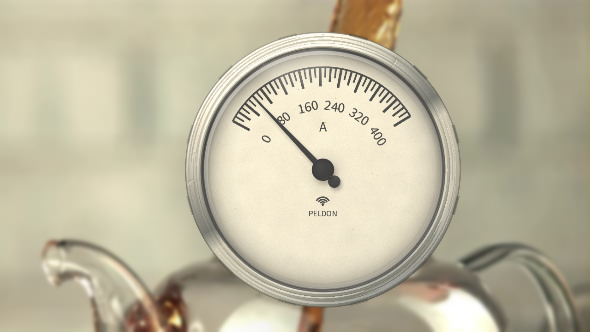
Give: 60
